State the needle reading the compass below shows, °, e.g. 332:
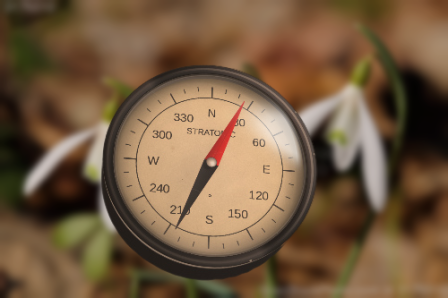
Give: 25
